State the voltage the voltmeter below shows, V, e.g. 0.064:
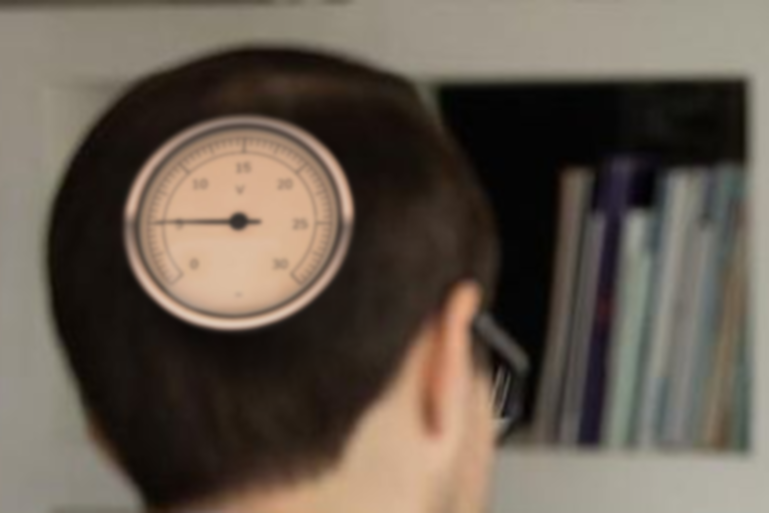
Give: 5
